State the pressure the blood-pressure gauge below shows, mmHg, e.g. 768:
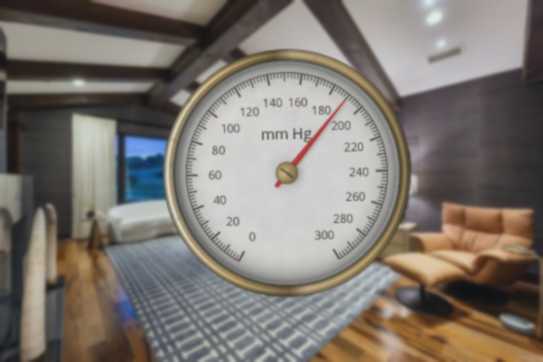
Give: 190
